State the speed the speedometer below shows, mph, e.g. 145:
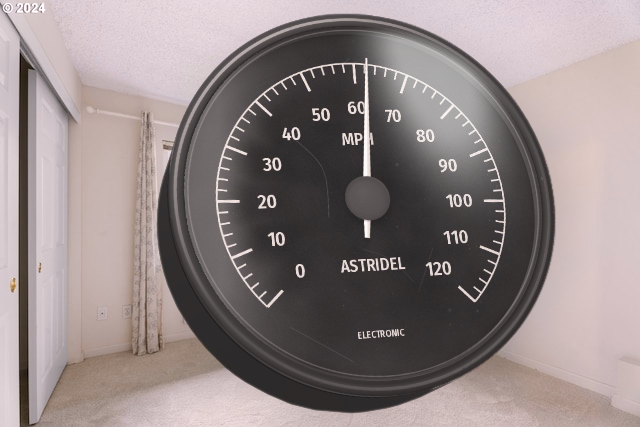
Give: 62
